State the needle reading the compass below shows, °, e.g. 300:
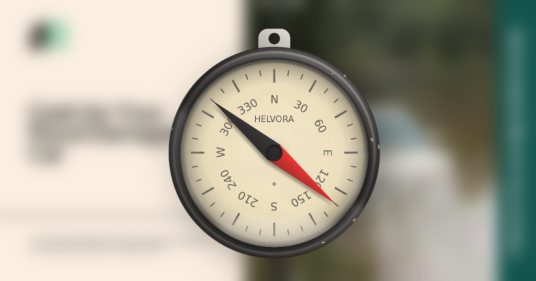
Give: 130
